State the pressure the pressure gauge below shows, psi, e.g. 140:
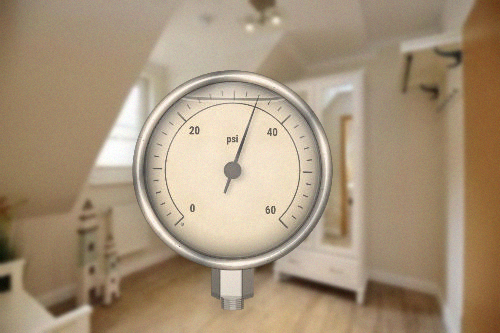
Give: 34
